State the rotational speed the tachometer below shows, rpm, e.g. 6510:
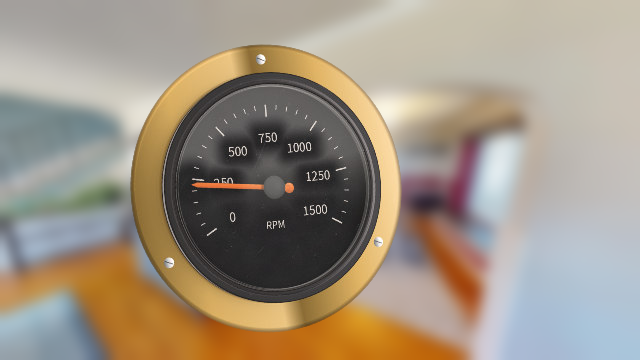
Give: 225
